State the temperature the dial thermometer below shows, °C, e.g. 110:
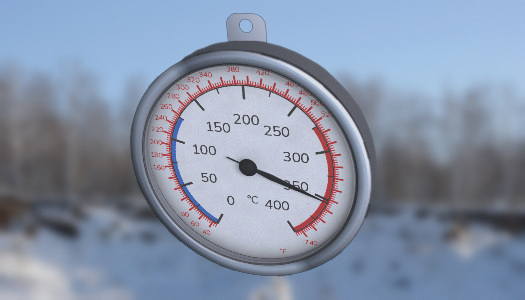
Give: 350
